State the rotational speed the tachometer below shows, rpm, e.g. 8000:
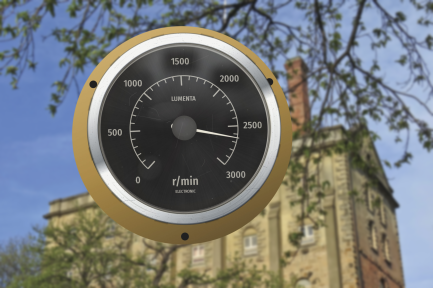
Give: 2650
